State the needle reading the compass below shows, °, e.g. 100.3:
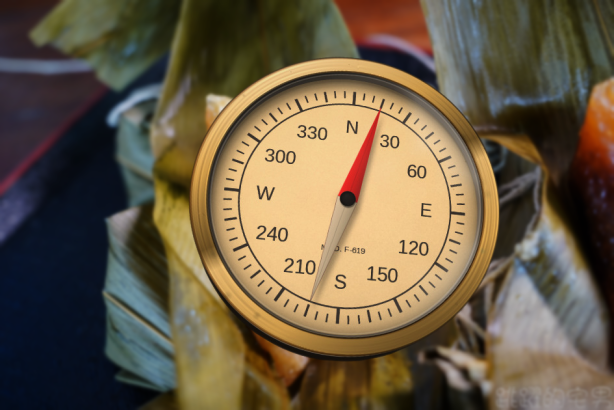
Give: 15
